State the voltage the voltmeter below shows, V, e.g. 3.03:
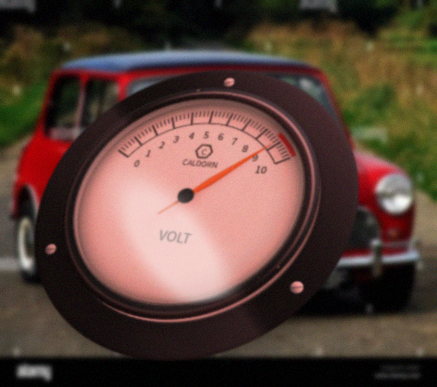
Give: 9
